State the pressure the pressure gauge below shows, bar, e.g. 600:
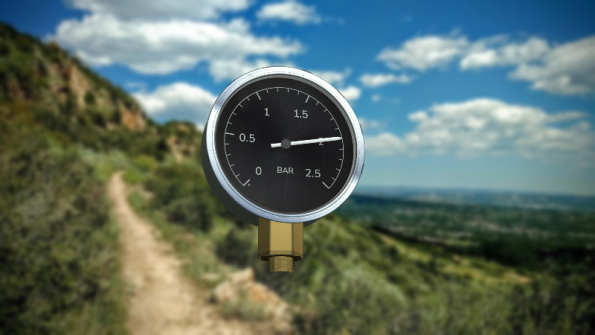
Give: 2
